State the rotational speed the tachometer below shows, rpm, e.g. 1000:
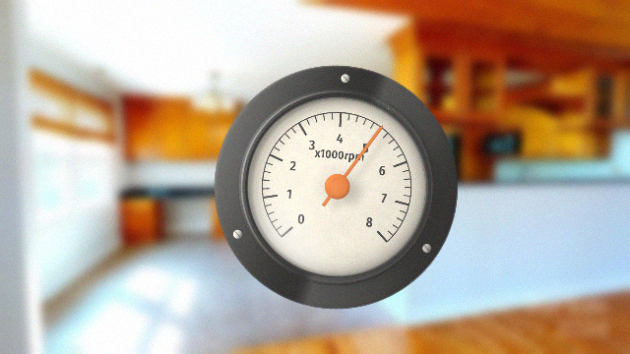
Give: 5000
